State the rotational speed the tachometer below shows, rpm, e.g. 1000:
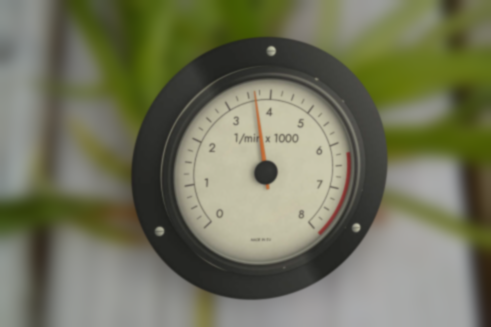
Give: 3625
